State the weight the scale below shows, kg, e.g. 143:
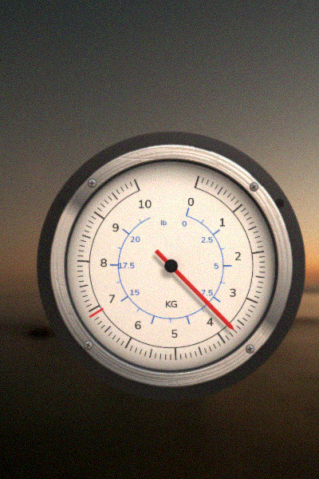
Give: 3.7
